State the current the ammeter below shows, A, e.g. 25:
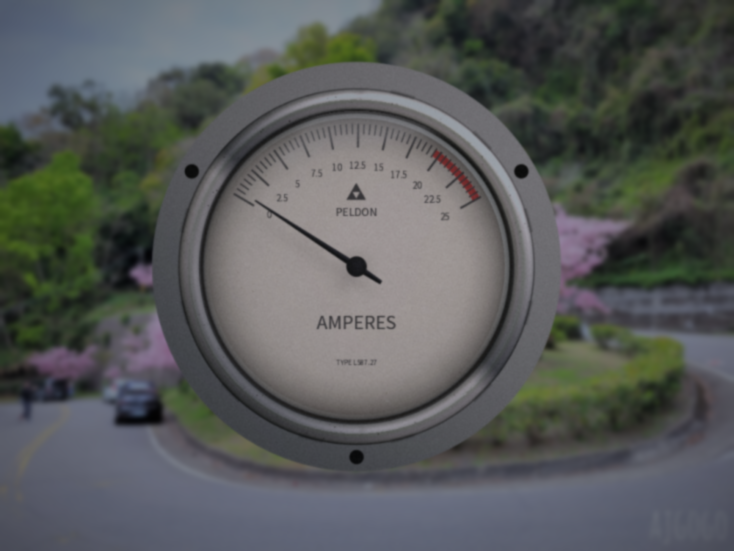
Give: 0.5
